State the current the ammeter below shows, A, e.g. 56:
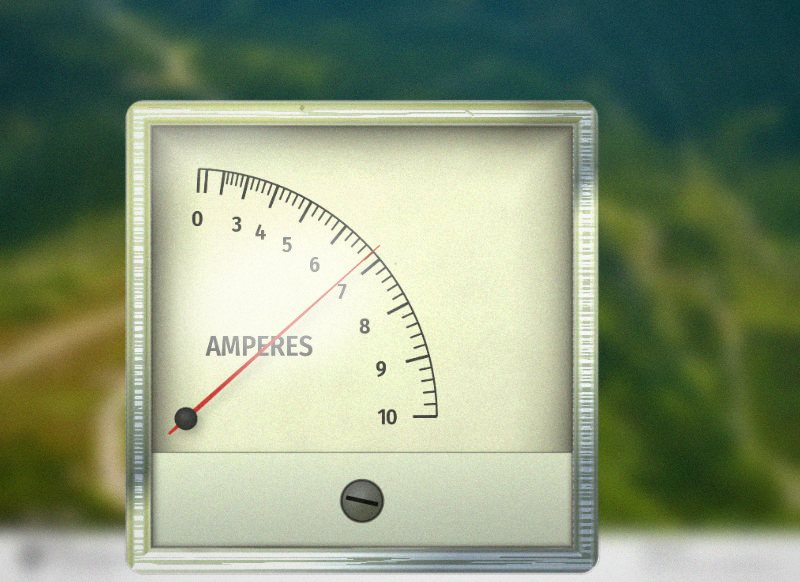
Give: 6.8
